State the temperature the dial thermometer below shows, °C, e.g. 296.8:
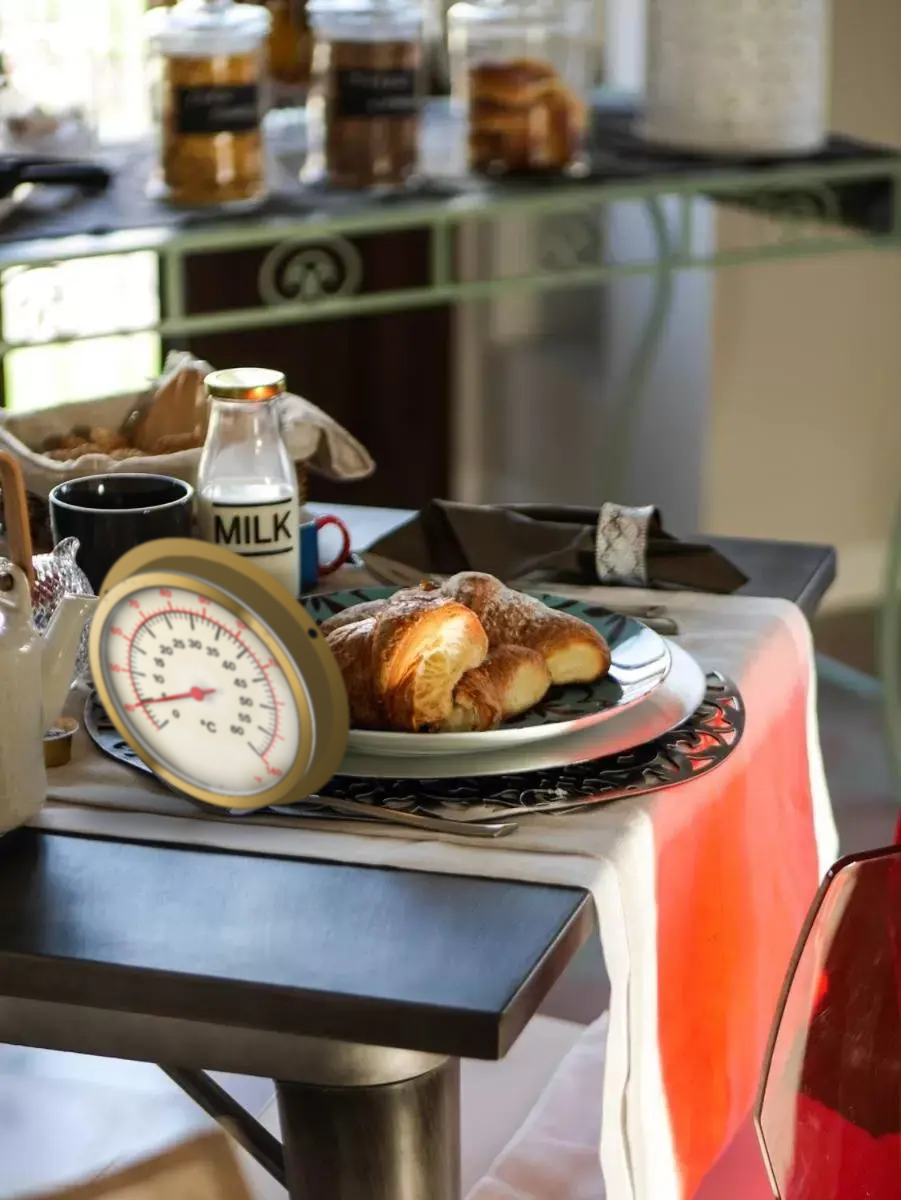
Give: 5
